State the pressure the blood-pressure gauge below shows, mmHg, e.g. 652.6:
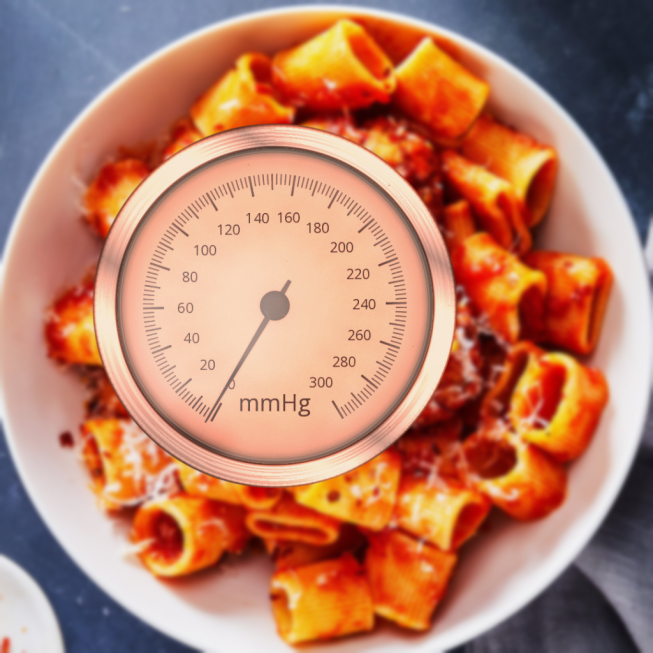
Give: 2
